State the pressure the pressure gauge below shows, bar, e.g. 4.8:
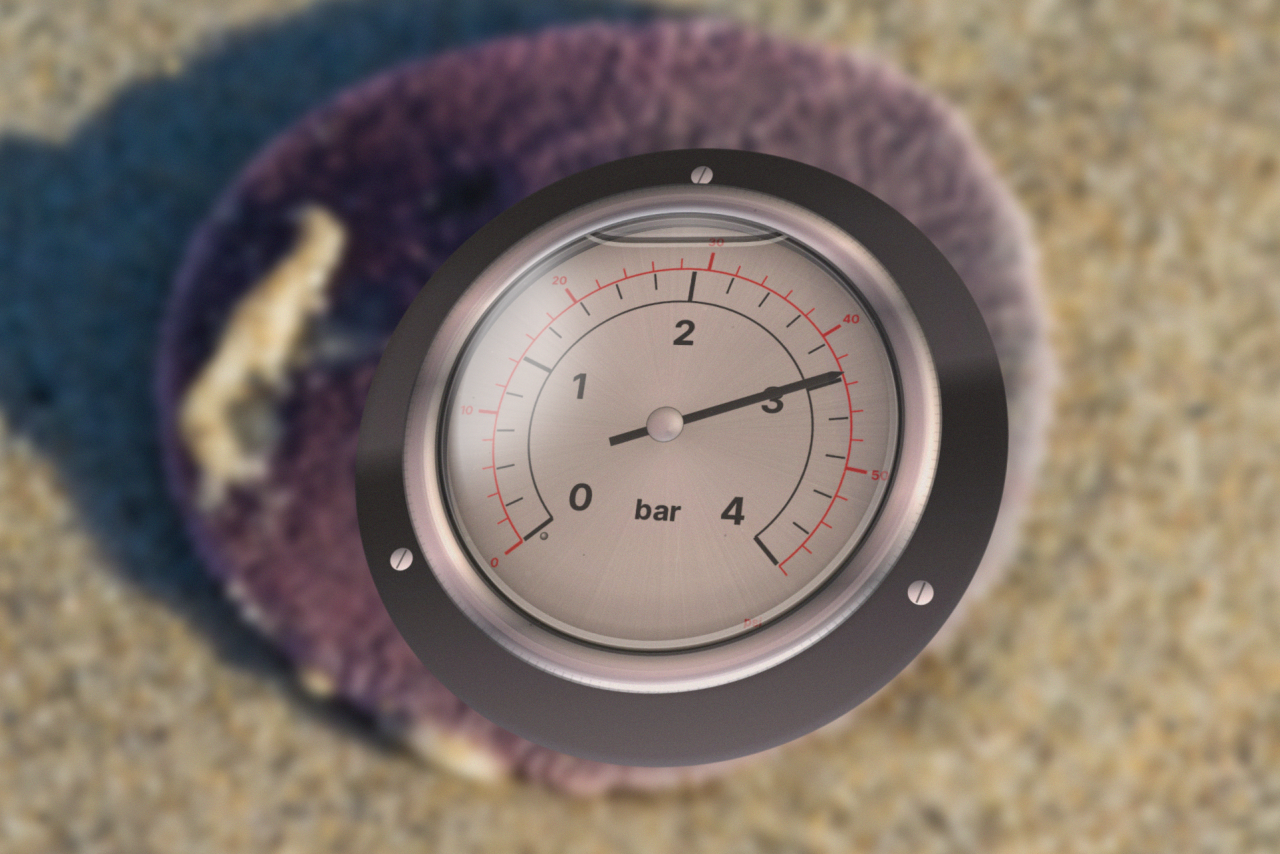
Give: 3
